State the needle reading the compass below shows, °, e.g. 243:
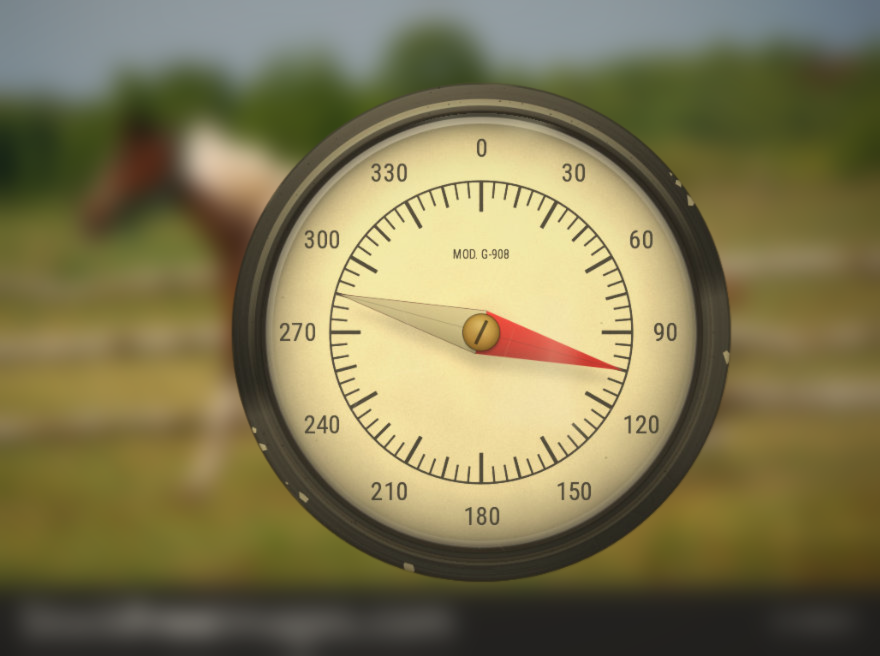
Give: 105
